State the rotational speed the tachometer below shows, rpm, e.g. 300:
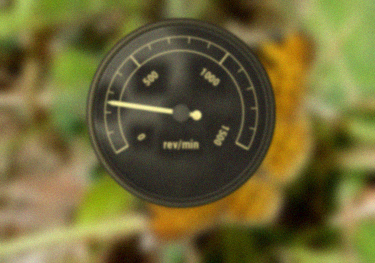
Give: 250
